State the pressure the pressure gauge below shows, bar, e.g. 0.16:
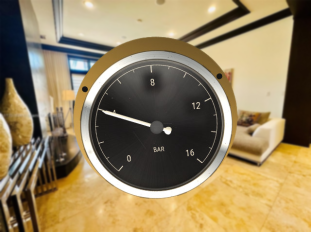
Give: 4
